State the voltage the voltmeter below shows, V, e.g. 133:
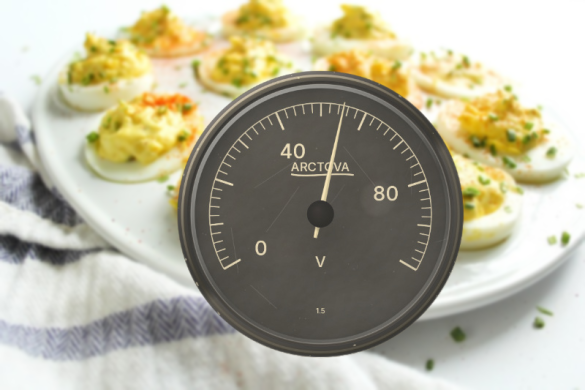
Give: 55
